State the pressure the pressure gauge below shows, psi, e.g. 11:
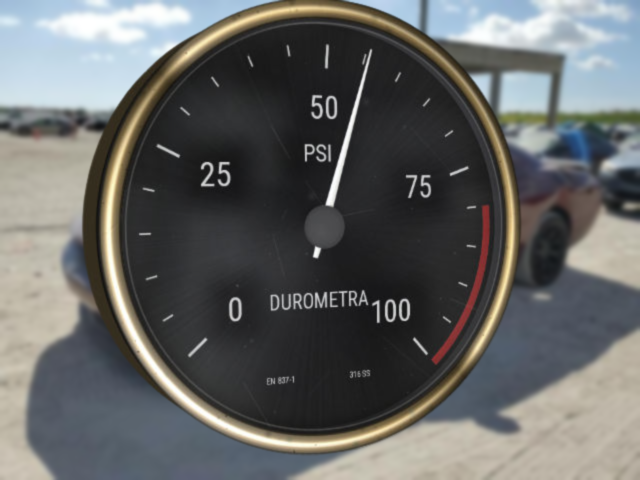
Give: 55
